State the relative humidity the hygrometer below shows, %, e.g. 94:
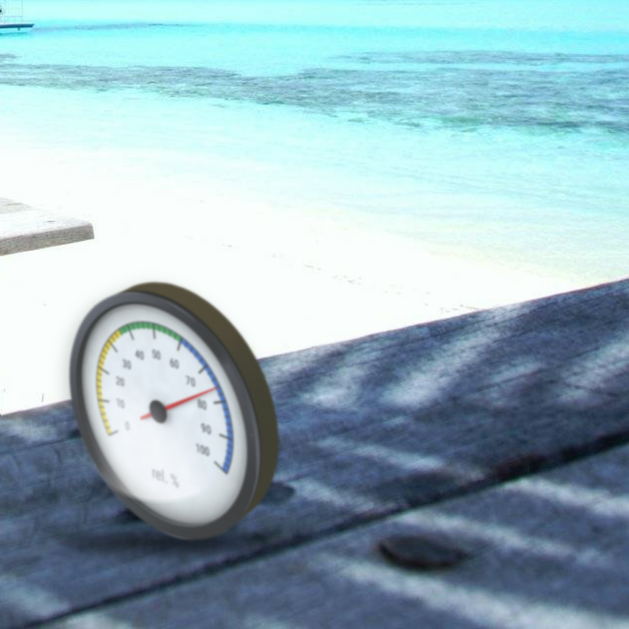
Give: 76
